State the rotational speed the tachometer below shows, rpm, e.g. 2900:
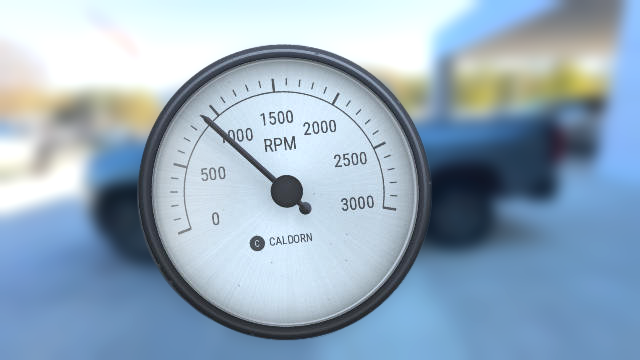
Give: 900
